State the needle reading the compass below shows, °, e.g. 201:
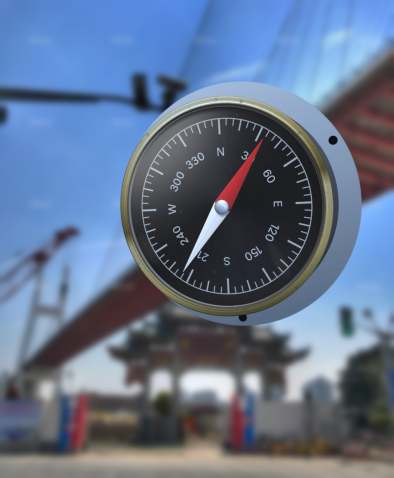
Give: 35
